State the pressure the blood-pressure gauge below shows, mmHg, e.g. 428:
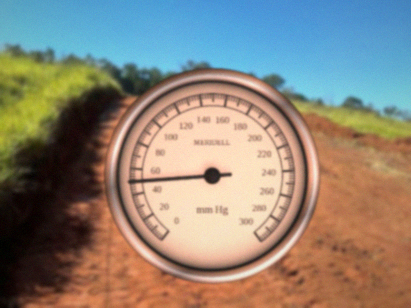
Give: 50
